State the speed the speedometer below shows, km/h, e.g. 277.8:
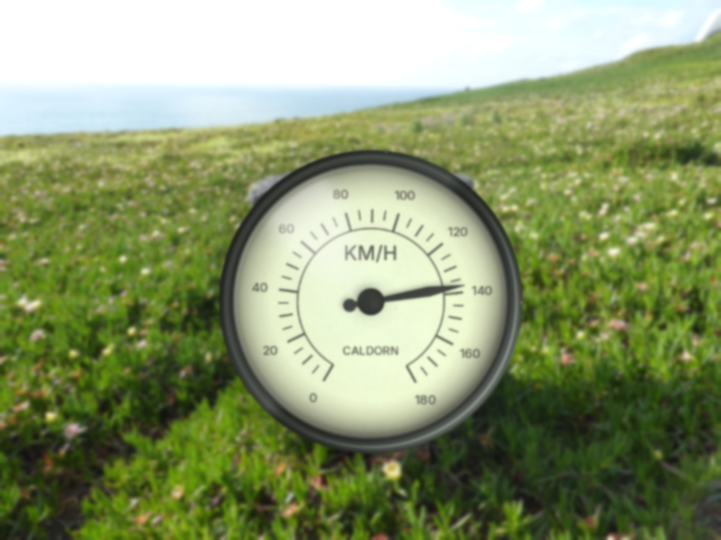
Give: 137.5
